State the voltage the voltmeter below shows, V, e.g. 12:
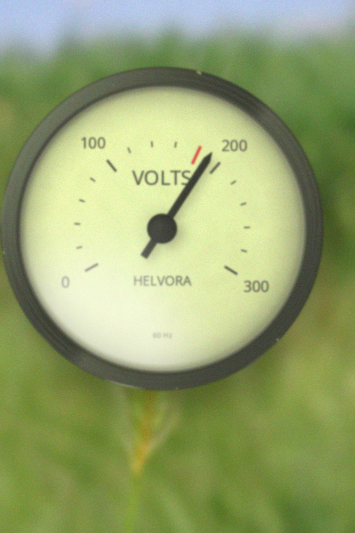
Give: 190
